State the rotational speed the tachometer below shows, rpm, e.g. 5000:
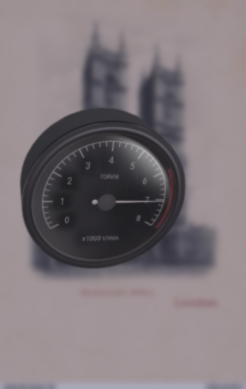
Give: 7000
